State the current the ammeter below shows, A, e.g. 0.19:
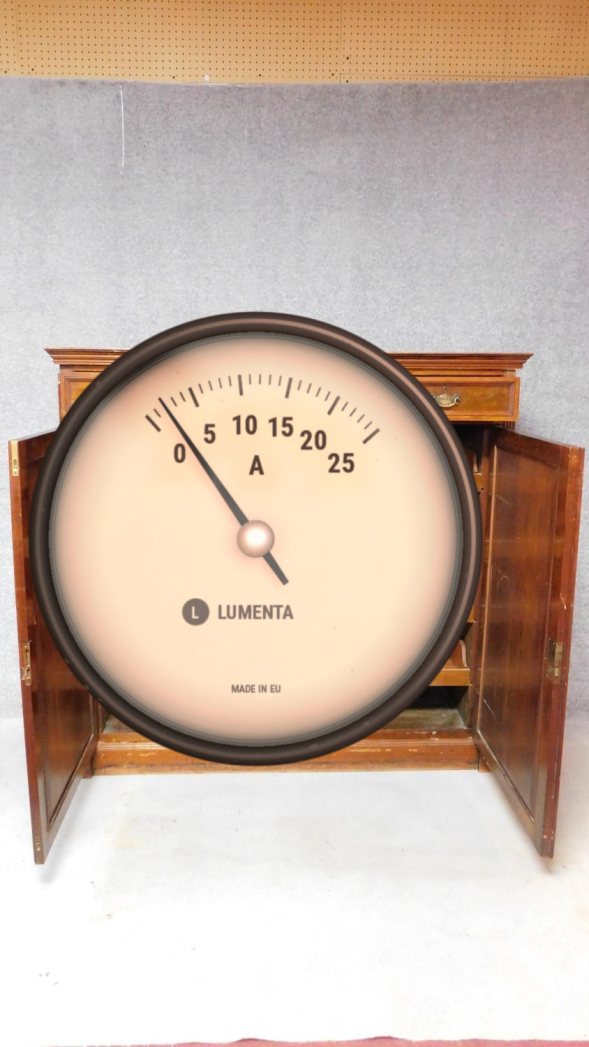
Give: 2
